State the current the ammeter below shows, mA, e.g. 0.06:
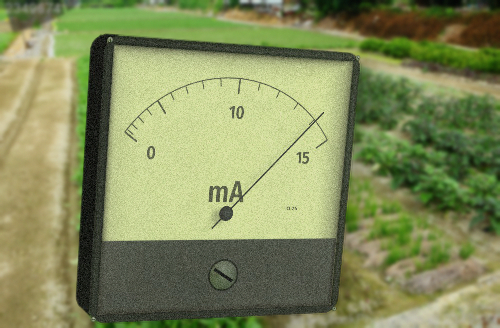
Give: 14
